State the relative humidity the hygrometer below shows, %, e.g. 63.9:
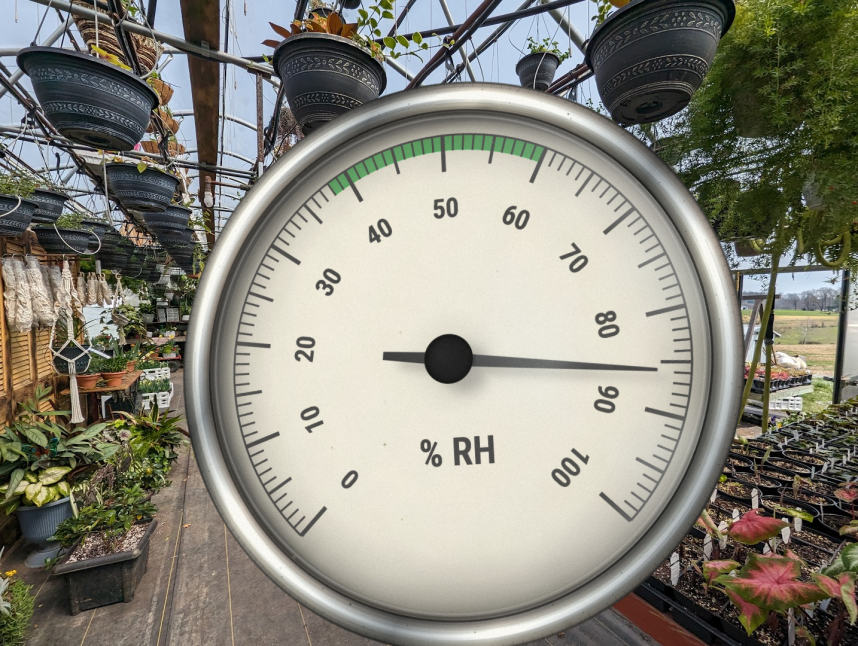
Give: 86
